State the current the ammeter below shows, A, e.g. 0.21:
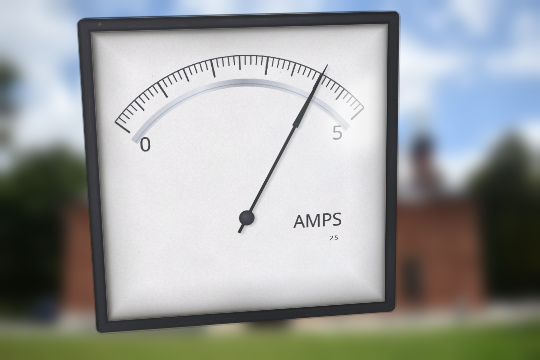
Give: 4
